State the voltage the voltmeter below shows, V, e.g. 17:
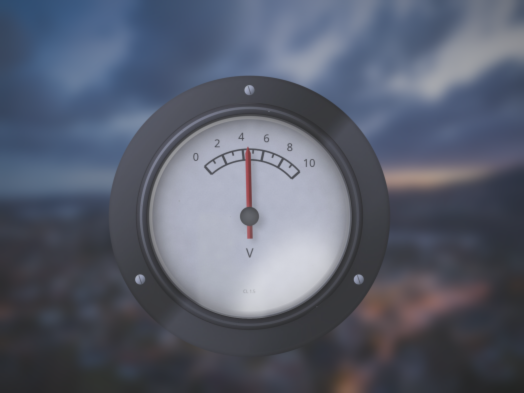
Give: 4.5
